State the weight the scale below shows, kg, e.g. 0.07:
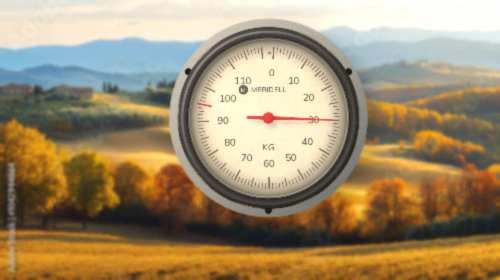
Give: 30
